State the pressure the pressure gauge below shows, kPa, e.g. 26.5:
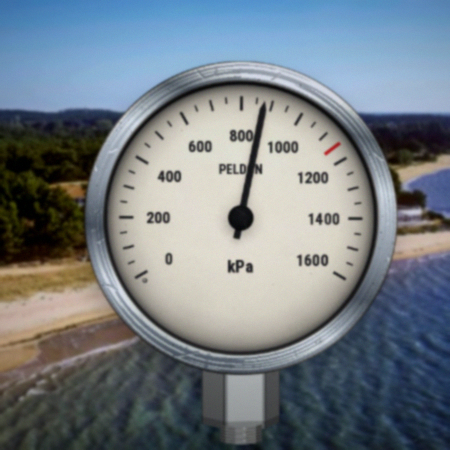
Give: 875
